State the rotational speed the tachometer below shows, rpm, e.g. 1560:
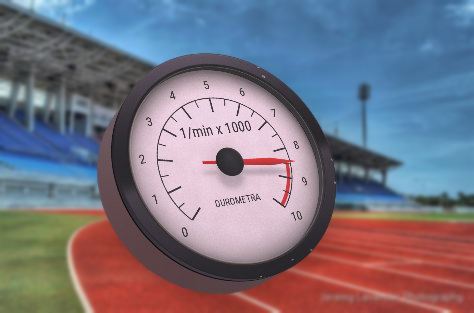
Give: 8500
